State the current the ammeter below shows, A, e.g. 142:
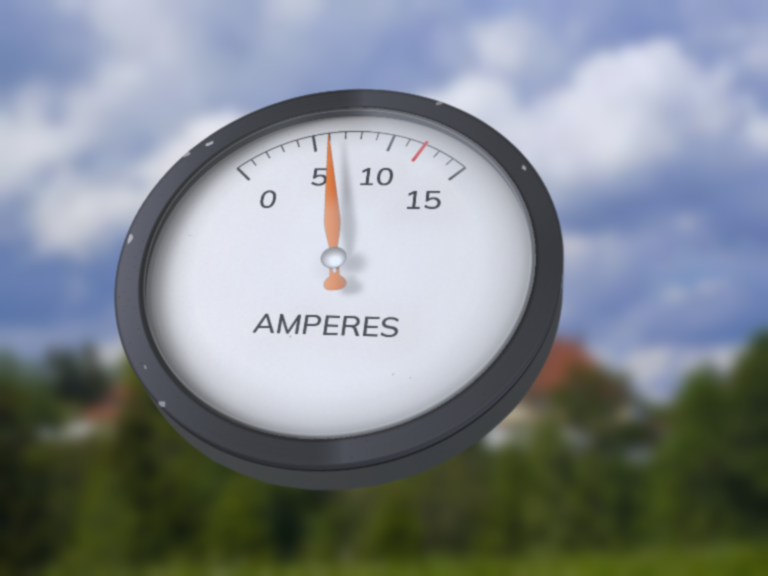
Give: 6
